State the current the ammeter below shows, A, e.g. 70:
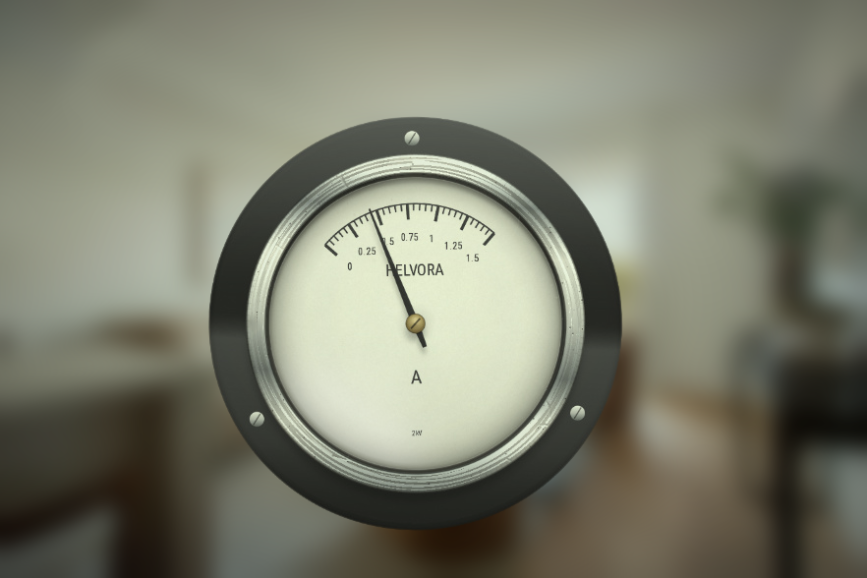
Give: 0.45
